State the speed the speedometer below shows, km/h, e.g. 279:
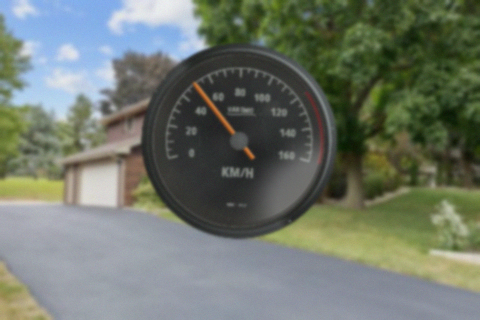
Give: 50
